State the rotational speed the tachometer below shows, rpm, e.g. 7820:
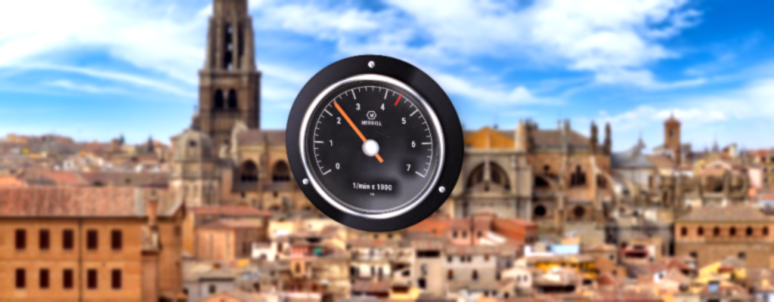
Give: 2400
